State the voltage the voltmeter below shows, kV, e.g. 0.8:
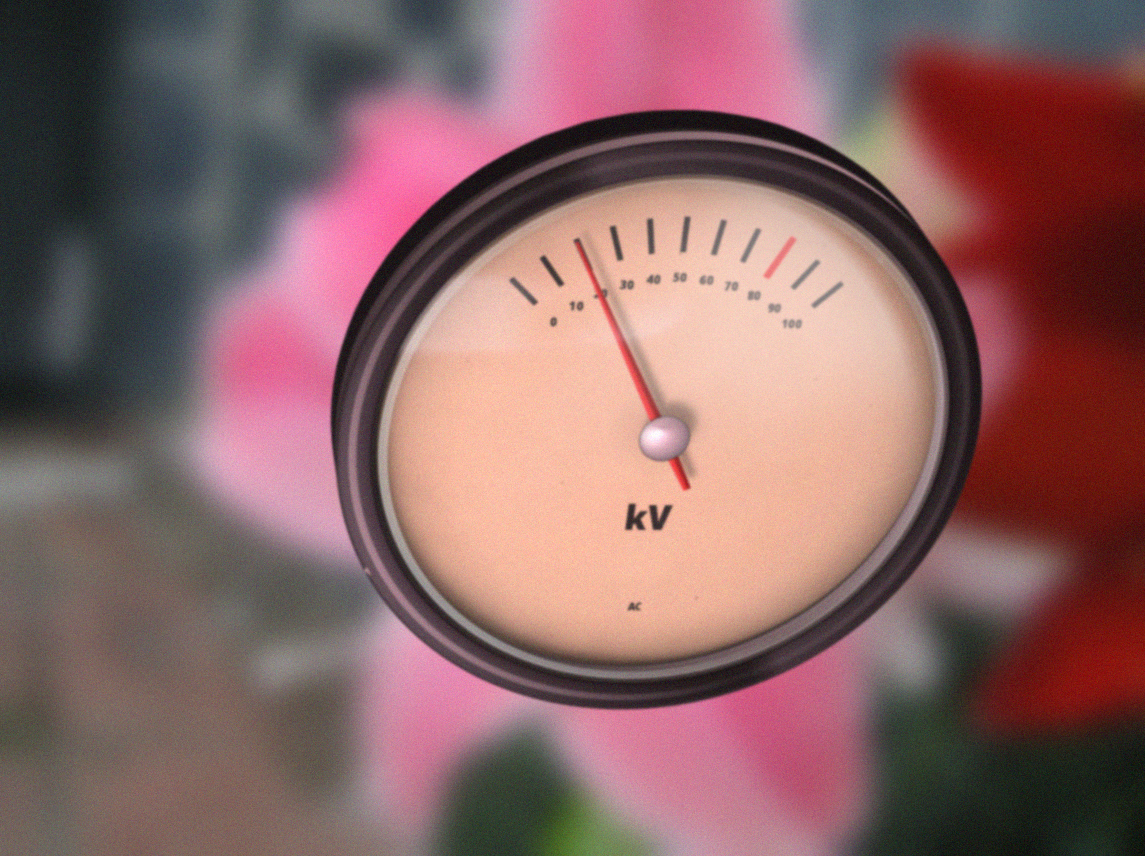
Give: 20
